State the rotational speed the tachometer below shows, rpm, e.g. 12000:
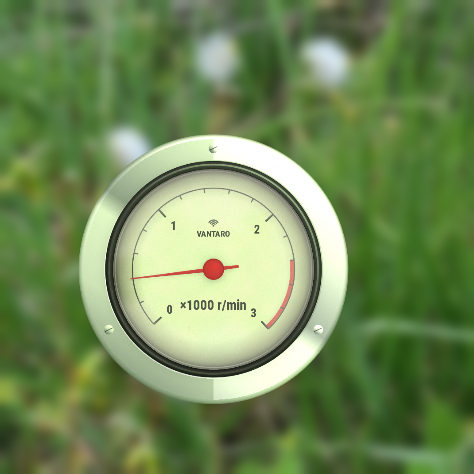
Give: 400
